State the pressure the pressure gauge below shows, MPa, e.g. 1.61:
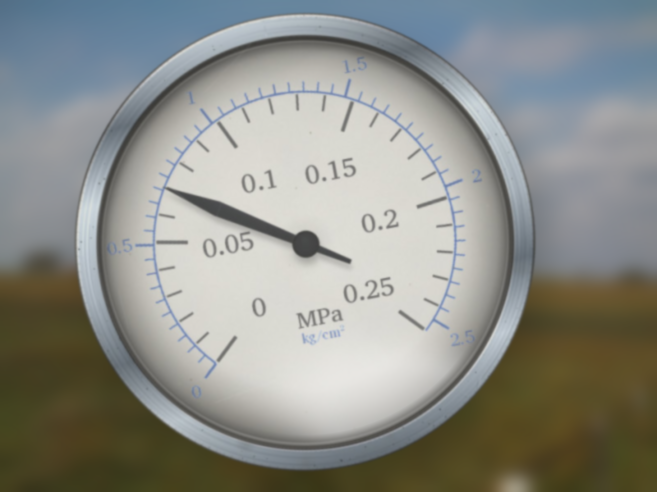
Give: 0.07
